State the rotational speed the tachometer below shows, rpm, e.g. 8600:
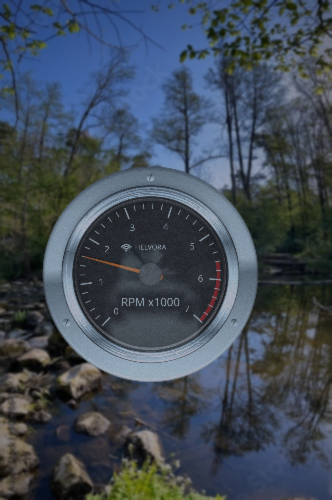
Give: 1600
